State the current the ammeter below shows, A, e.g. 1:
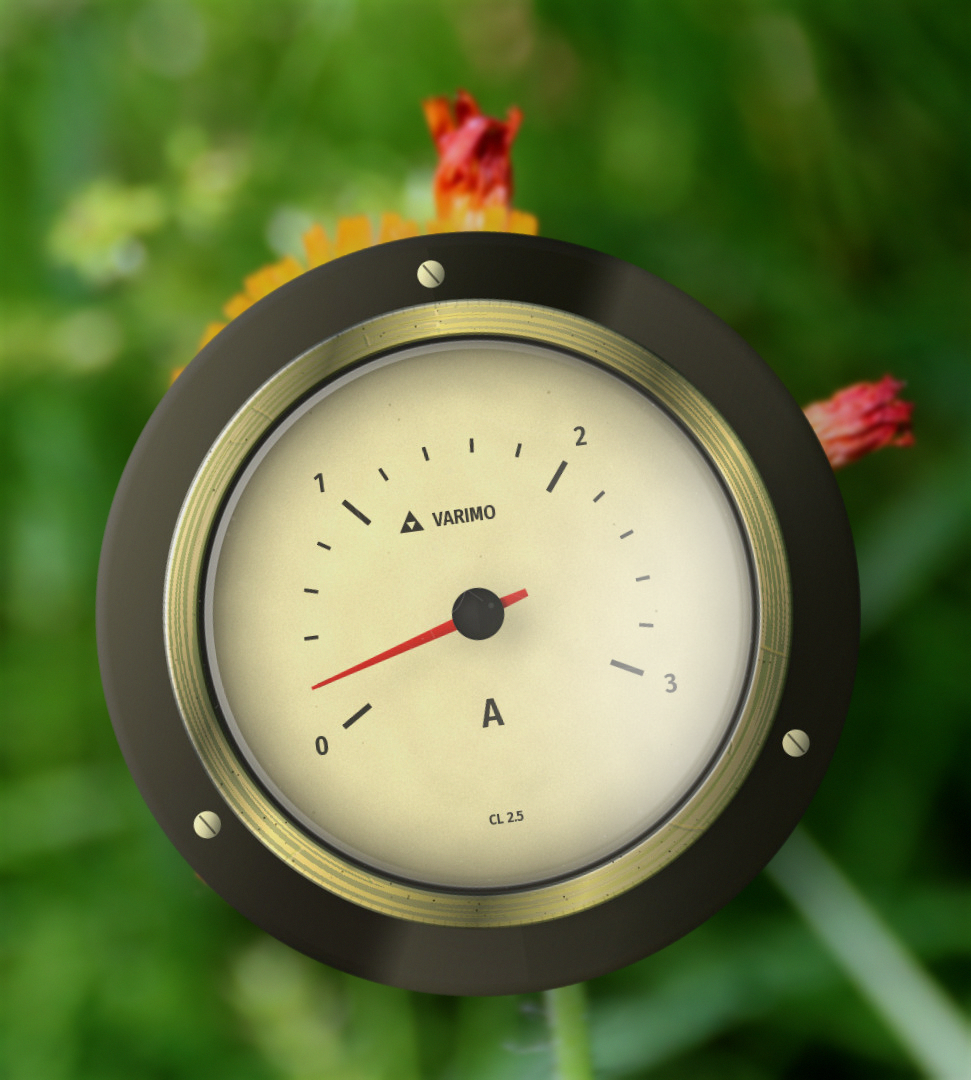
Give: 0.2
